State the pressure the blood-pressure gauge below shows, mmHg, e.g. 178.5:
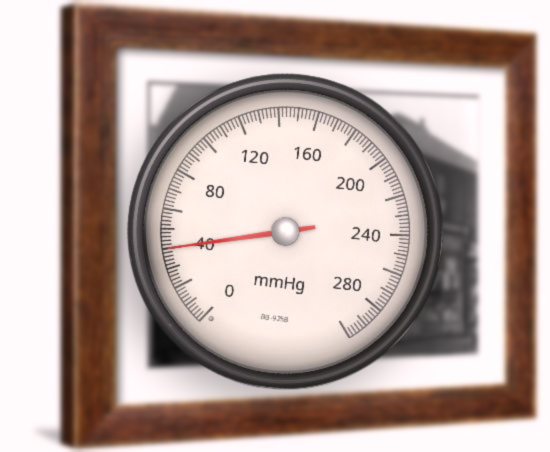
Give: 40
